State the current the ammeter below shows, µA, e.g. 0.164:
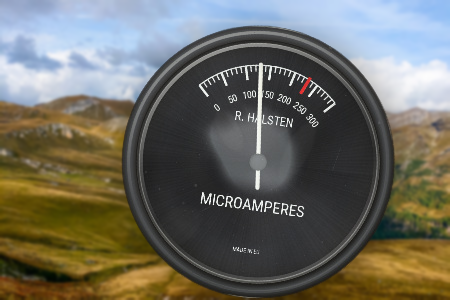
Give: 130
